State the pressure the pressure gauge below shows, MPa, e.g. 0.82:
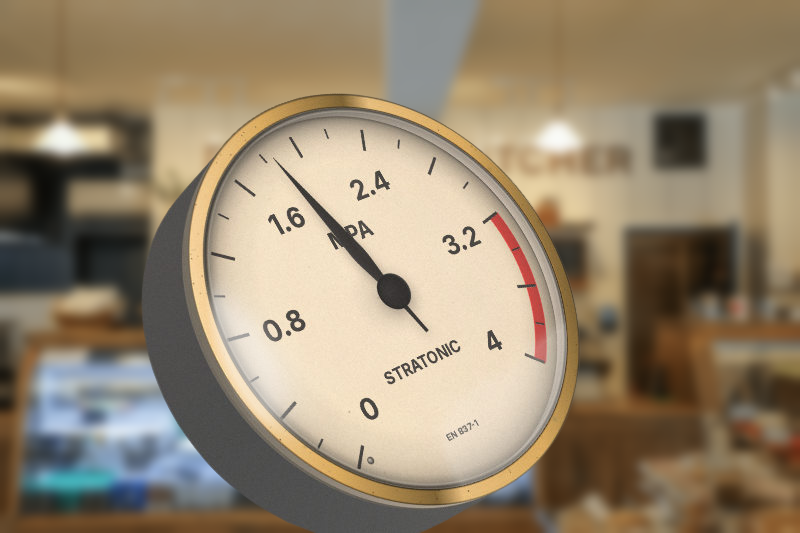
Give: 1.8
